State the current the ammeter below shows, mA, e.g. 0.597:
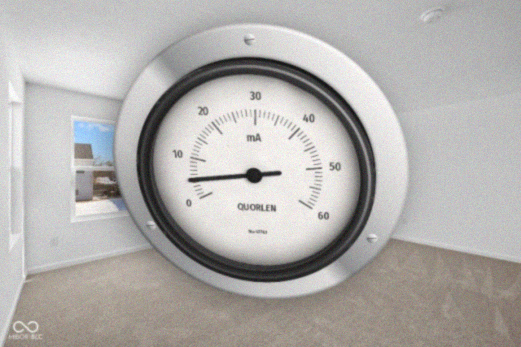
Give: 5
